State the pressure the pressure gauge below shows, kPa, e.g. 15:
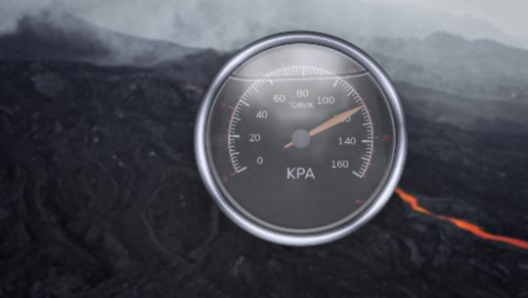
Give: 120
